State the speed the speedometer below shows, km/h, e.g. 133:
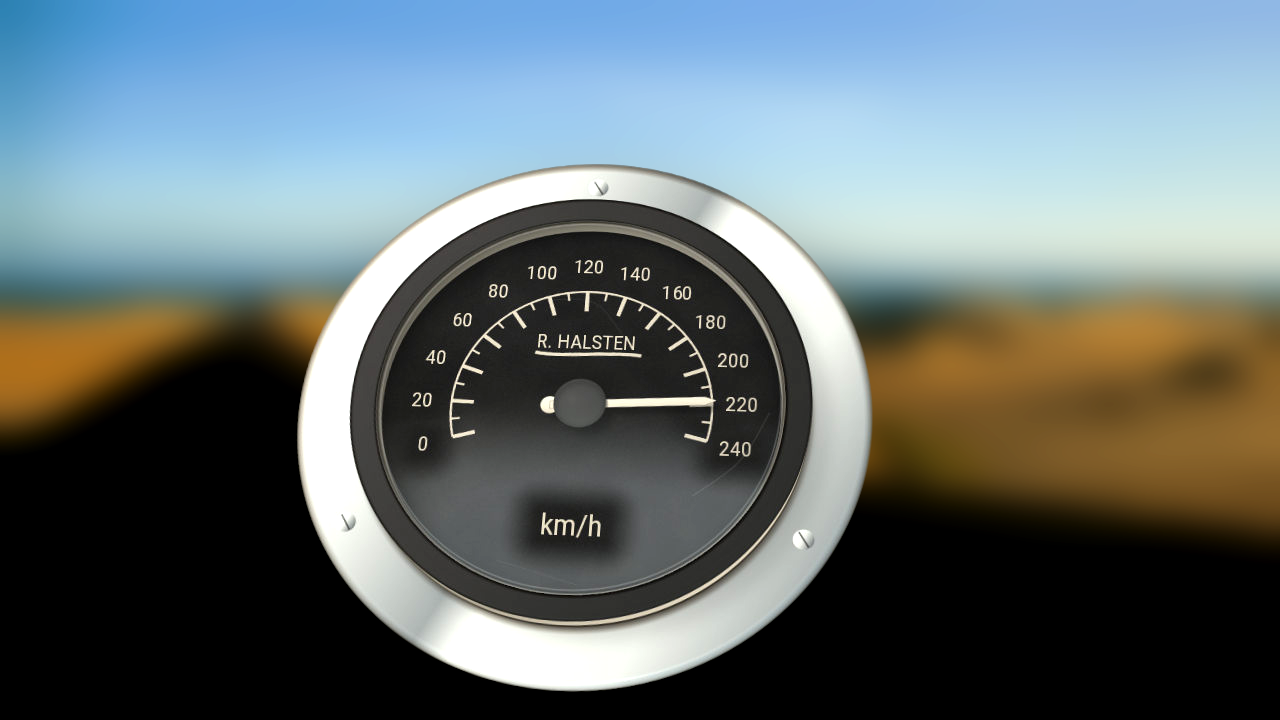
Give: 220
